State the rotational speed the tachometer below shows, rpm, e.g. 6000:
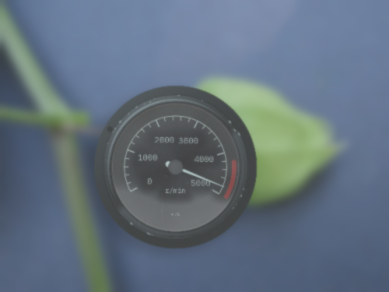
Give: 4800
